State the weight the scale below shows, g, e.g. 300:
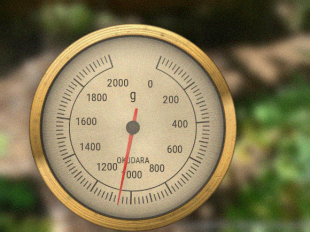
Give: 1060
